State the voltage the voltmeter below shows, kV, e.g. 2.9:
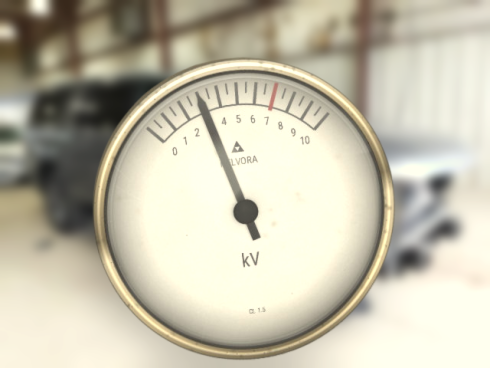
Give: 3
